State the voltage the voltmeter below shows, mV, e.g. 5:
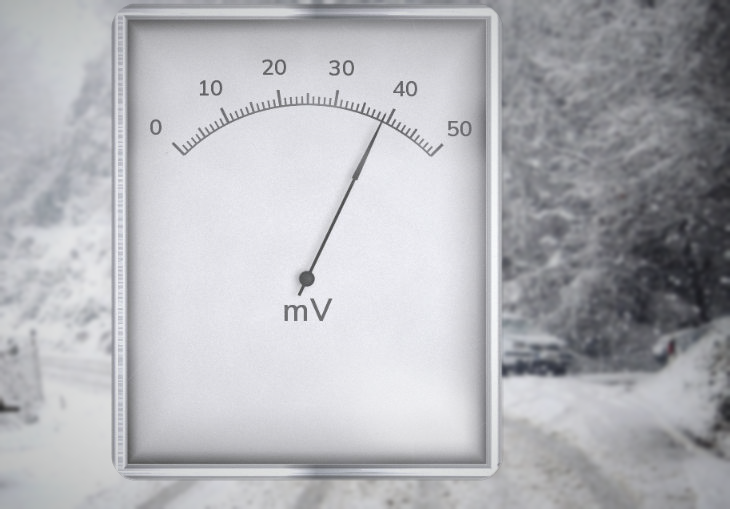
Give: 39
